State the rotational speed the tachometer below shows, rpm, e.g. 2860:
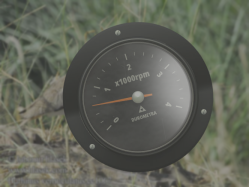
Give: 600
